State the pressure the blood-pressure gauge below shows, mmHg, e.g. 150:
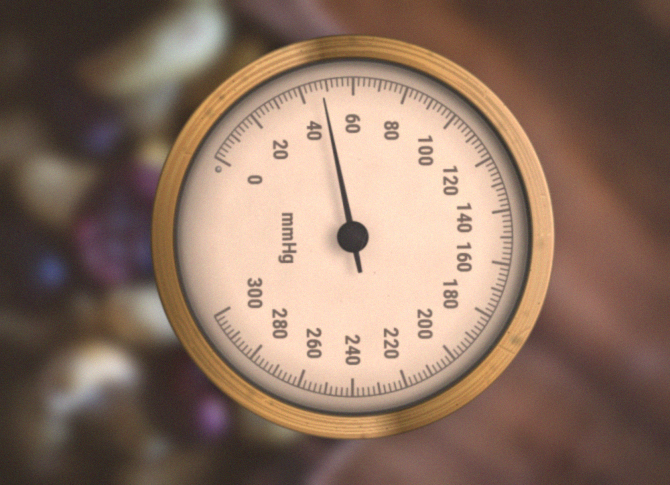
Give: 48
